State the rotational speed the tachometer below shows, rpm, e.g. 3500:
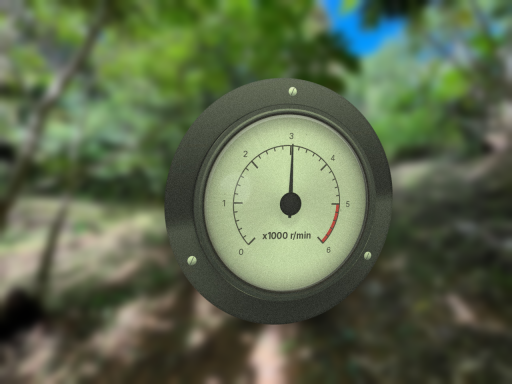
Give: 3000
